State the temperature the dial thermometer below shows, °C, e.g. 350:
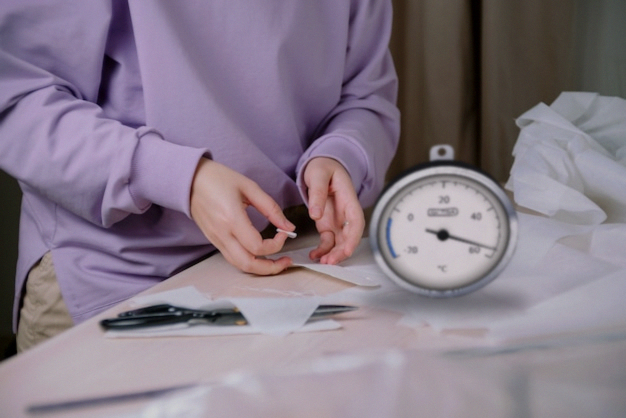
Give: 56
